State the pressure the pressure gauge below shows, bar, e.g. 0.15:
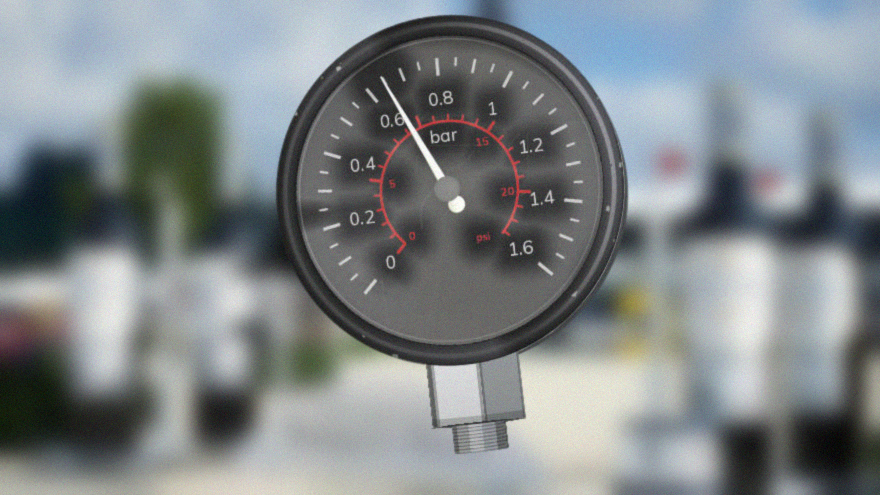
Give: 0.65
